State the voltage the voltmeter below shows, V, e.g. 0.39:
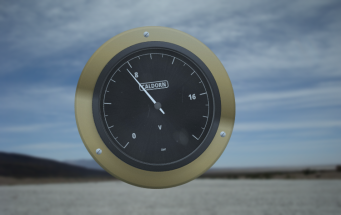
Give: 7.5
